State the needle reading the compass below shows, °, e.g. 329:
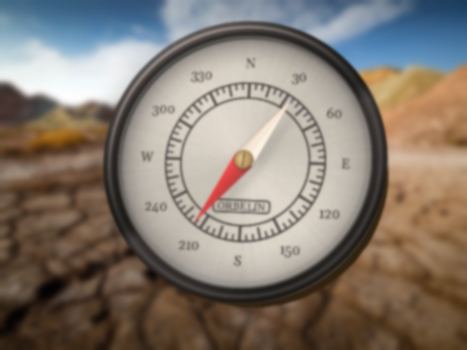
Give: 215
